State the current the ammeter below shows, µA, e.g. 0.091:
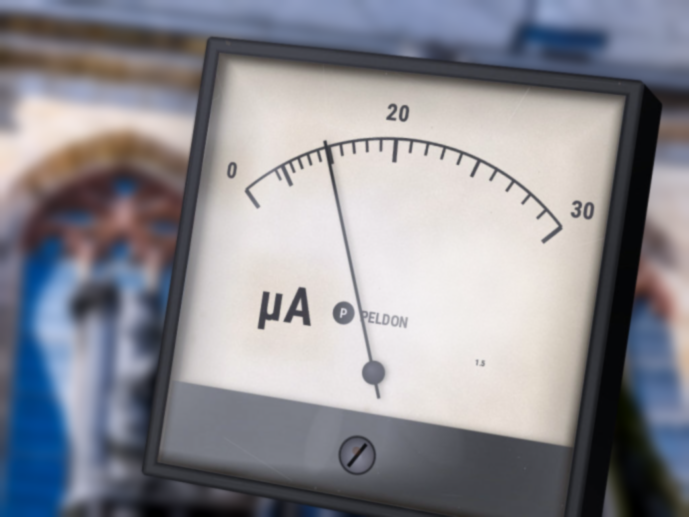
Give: 15
